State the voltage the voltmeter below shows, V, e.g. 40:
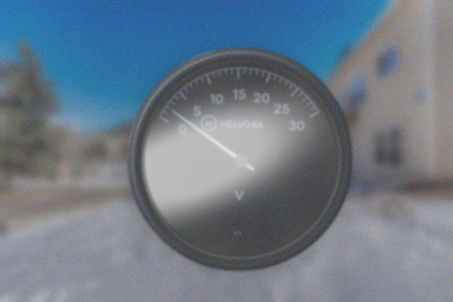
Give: 2
